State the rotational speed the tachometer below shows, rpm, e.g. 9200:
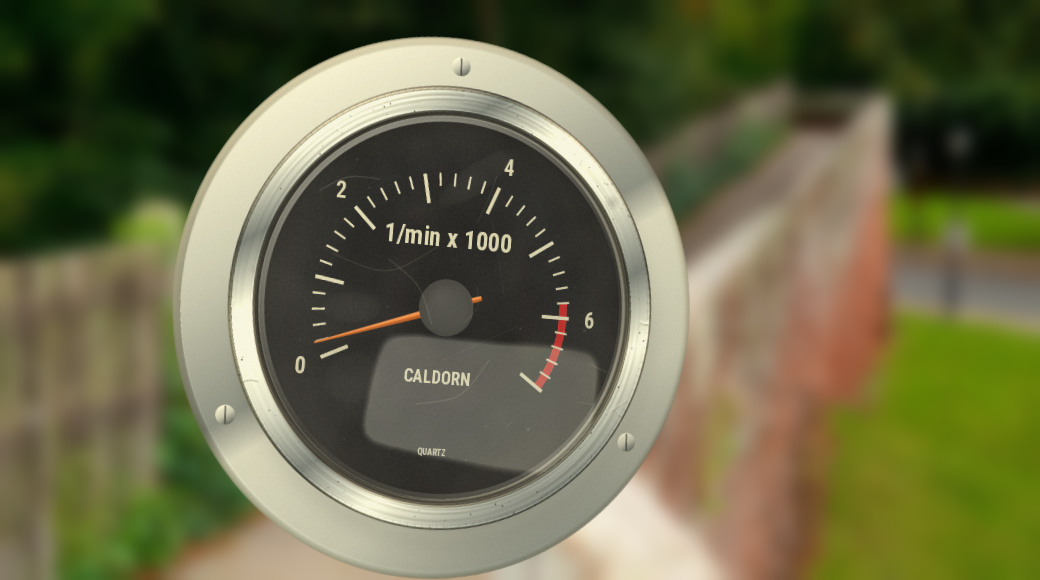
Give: 200
